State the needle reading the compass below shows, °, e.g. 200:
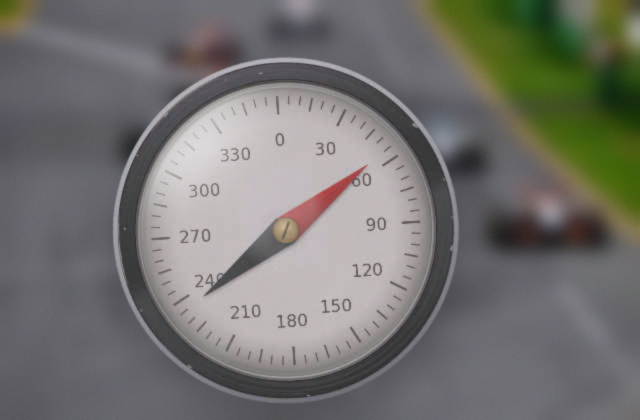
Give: 55
